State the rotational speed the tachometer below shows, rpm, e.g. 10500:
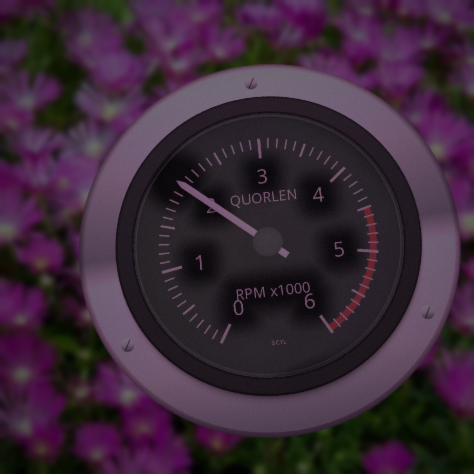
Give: 2000
